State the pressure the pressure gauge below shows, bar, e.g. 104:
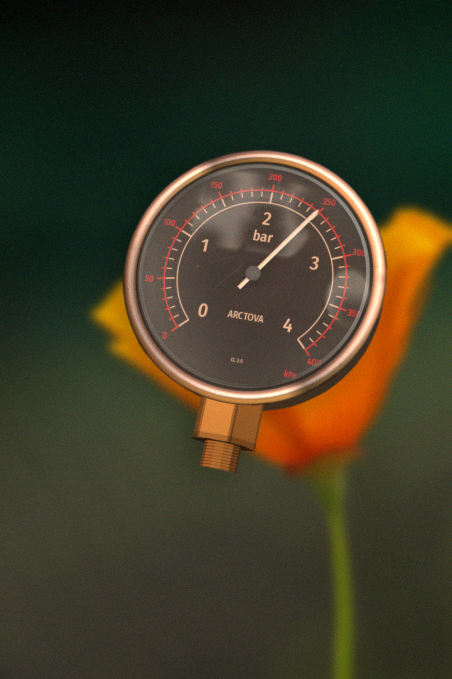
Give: 2.5
